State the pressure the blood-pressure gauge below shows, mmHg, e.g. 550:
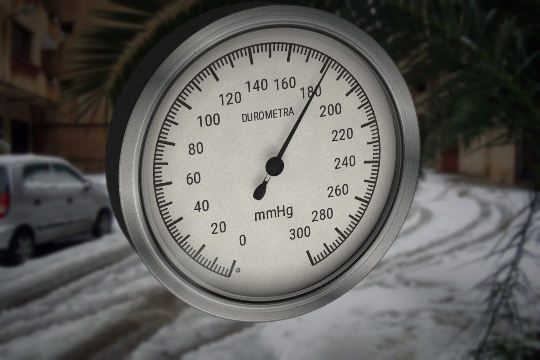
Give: 180
